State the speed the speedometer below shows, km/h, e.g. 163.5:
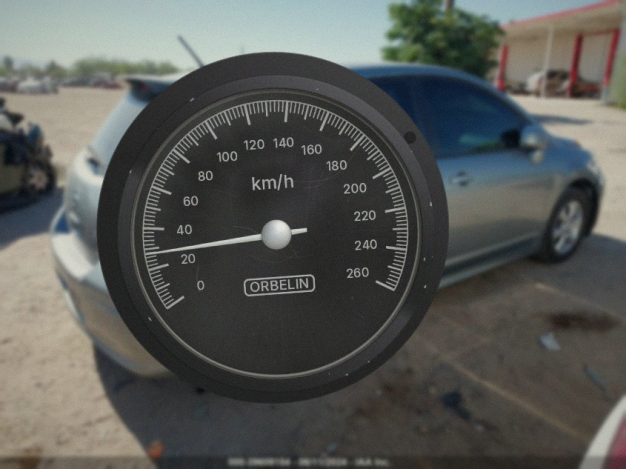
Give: 28
